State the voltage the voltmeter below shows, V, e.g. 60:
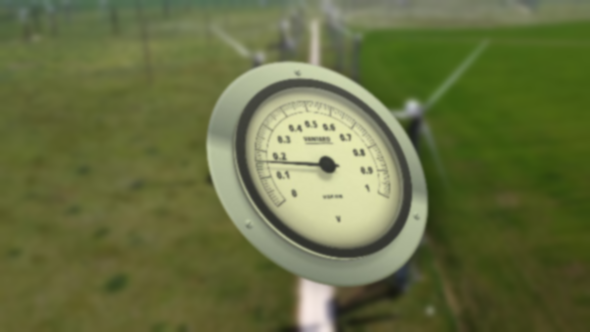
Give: 0.15
